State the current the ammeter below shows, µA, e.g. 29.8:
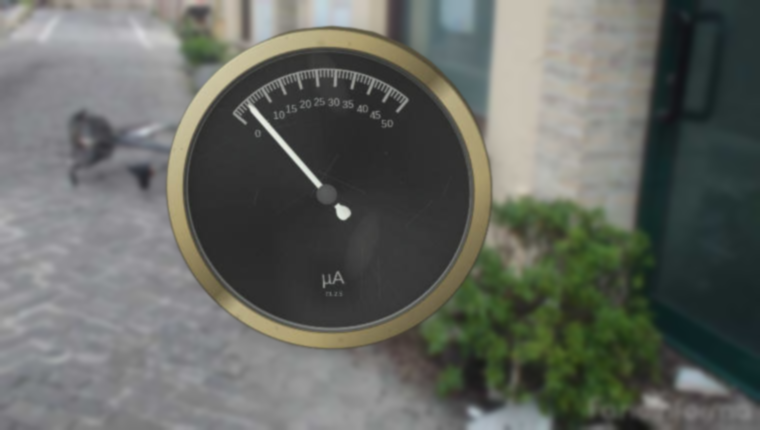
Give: 5
